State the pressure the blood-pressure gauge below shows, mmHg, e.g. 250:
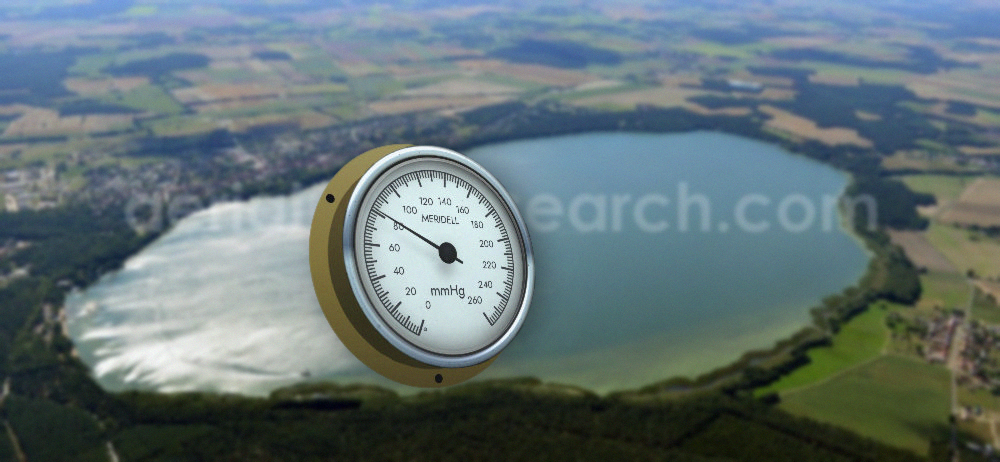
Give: 80
